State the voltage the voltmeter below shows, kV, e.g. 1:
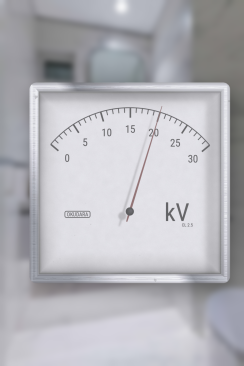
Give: 20
